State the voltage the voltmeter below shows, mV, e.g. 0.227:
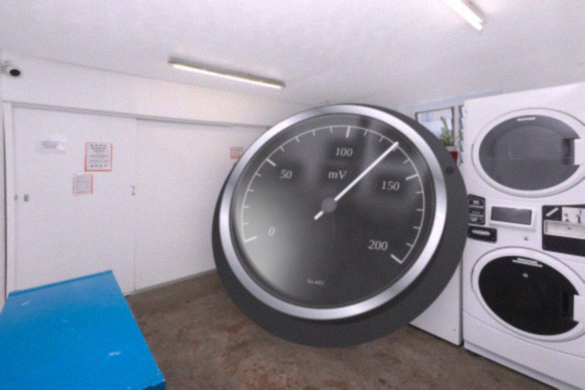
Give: 130
